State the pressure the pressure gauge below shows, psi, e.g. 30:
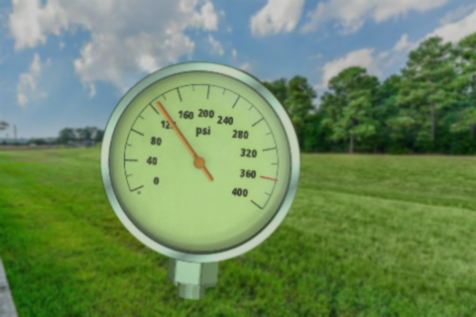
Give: 130
